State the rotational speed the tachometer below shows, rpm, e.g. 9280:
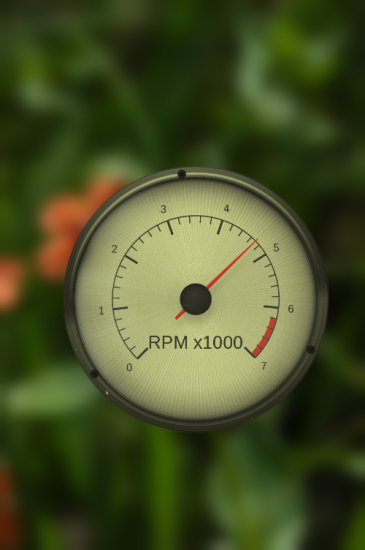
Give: 4700
